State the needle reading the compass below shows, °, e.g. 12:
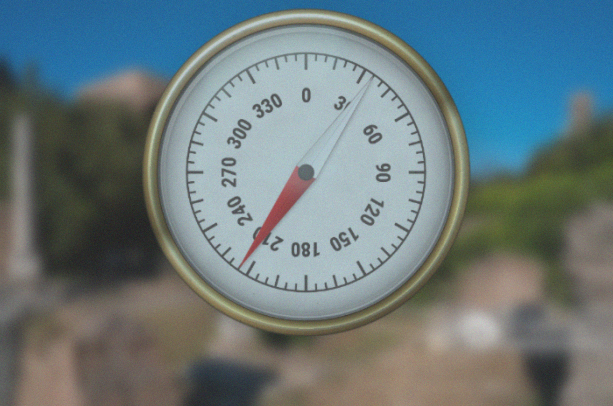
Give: 215
